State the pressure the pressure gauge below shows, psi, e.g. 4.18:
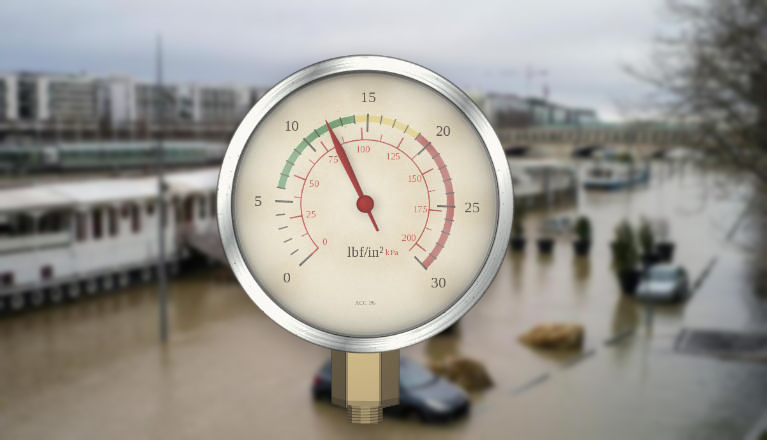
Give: 12
